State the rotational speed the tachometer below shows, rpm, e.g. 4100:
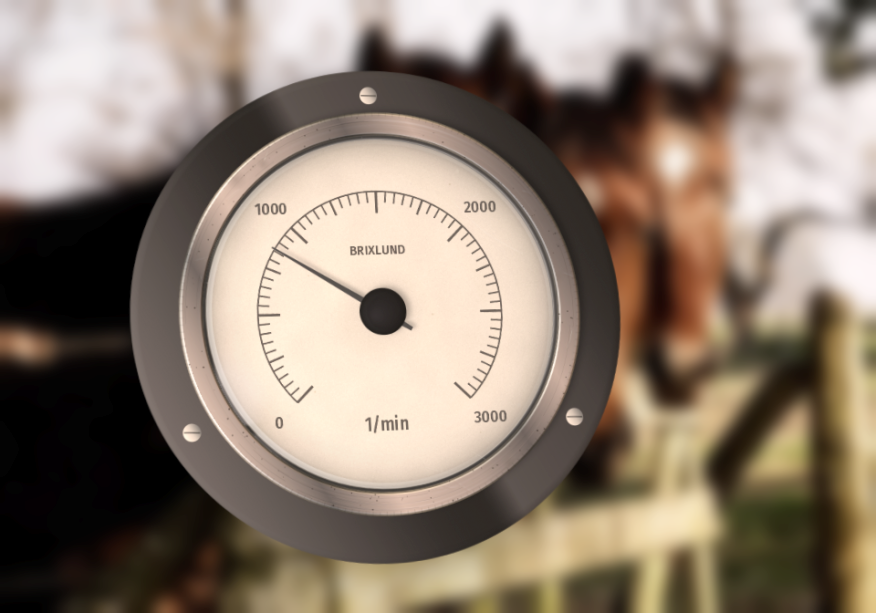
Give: 850
